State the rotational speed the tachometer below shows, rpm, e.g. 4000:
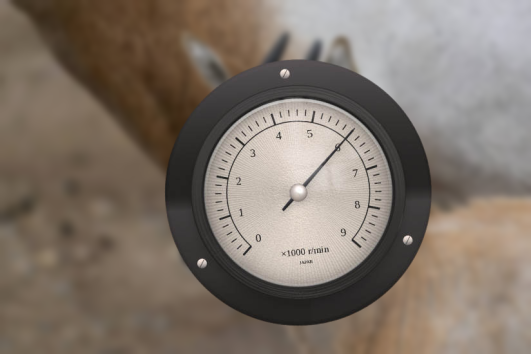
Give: 6000
